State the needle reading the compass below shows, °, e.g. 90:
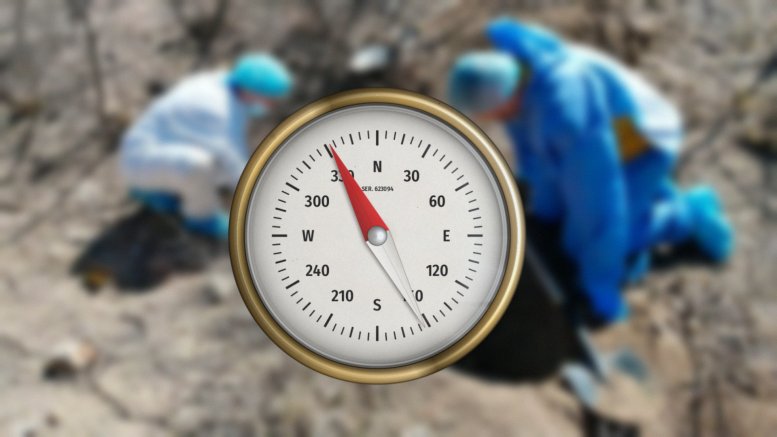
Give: 332.5
